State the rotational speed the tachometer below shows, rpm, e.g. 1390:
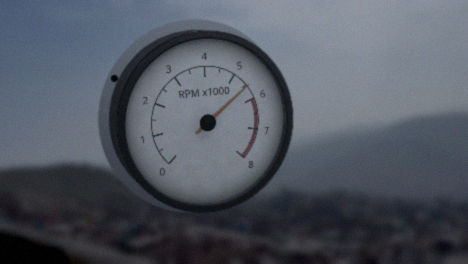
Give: 5500
